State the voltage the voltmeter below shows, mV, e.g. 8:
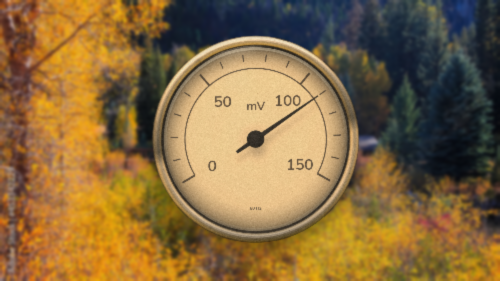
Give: 110
